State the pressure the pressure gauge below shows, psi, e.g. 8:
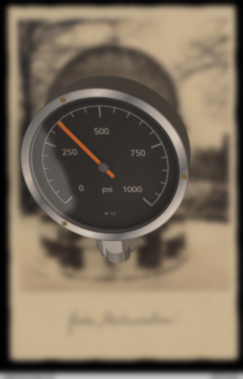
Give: 350
